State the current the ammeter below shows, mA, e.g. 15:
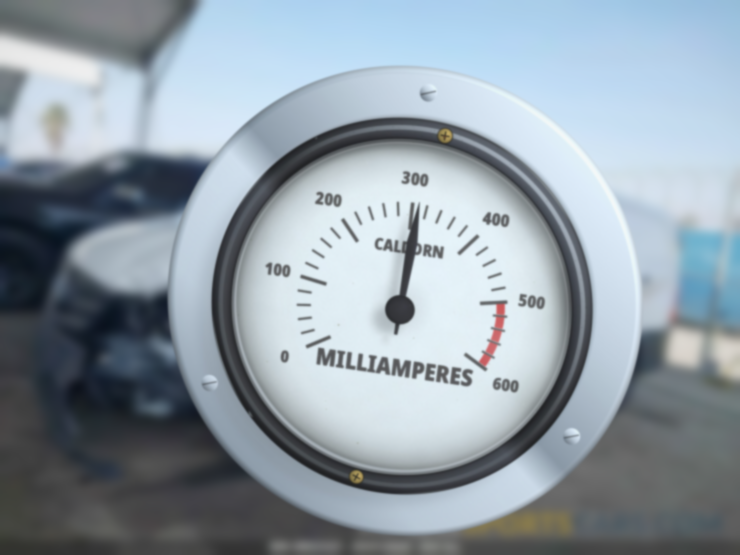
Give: 310
